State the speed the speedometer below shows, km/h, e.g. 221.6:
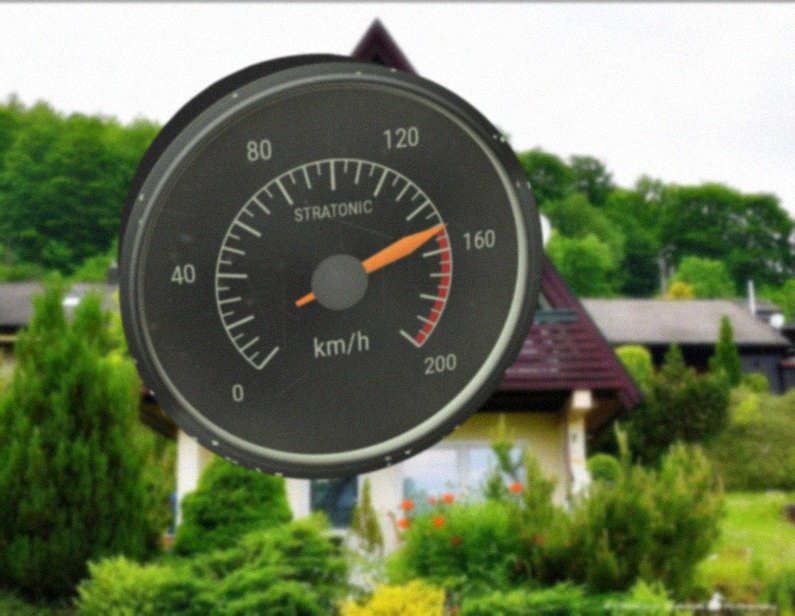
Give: 150
